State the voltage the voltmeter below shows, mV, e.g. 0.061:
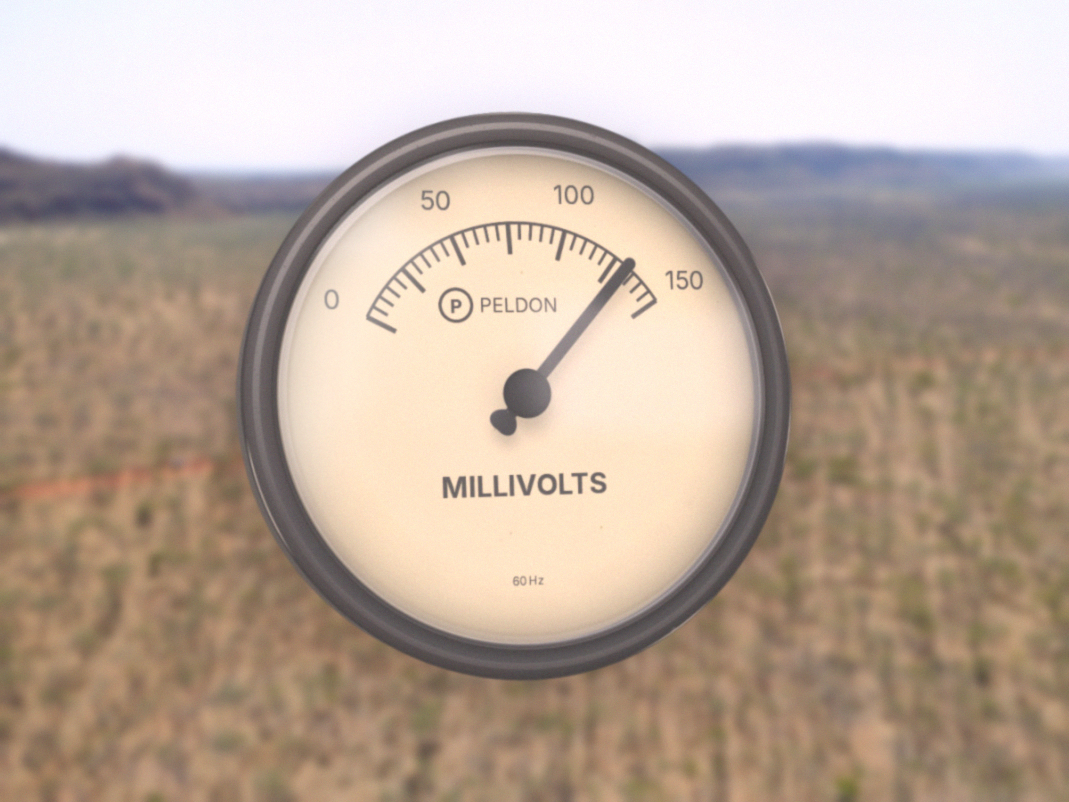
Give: 130
